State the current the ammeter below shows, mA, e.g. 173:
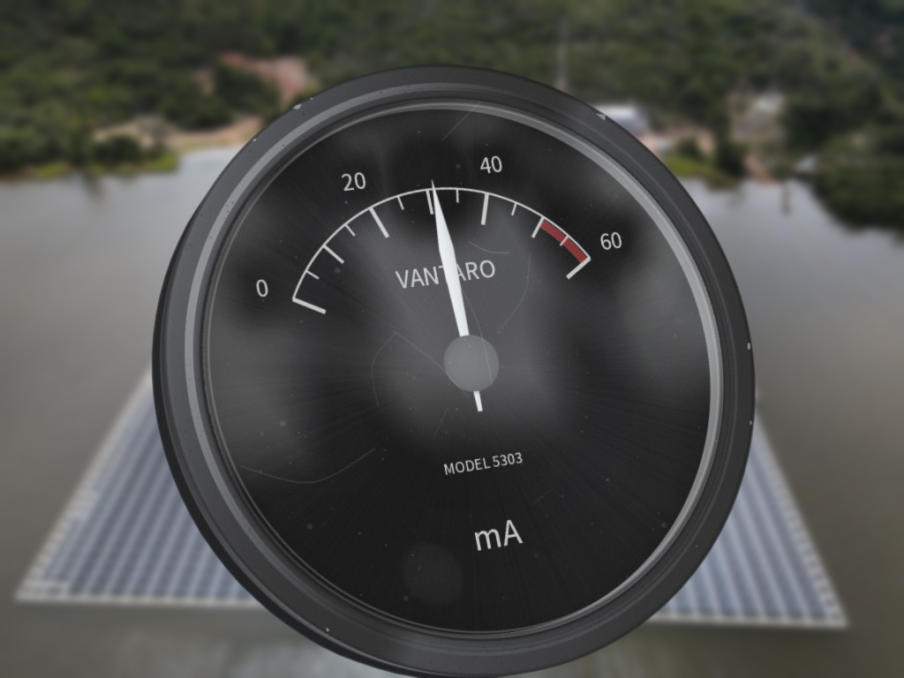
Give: 30
